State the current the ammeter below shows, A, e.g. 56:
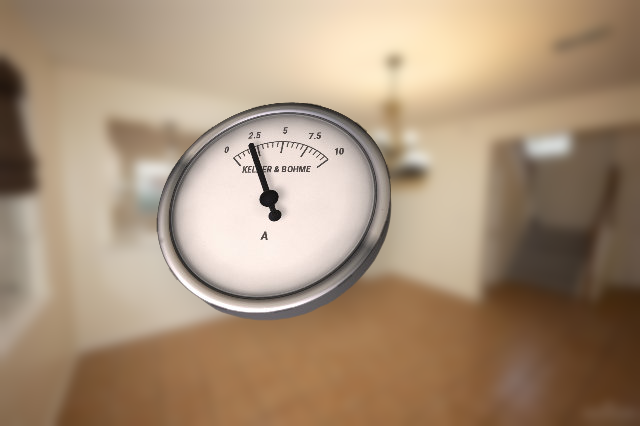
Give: 2
